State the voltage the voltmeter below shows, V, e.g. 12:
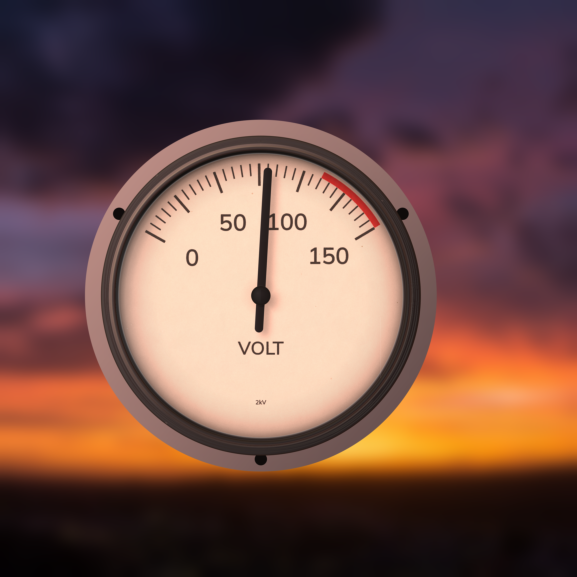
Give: 80
